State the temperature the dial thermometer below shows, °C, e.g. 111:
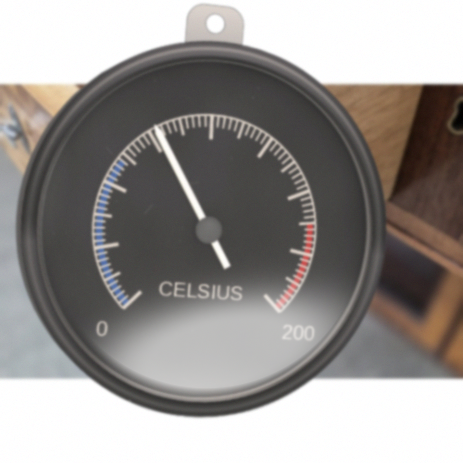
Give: 77.5
